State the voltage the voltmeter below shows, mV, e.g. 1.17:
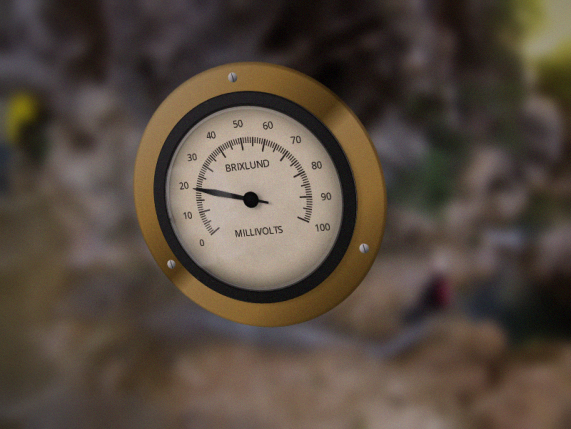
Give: 20
